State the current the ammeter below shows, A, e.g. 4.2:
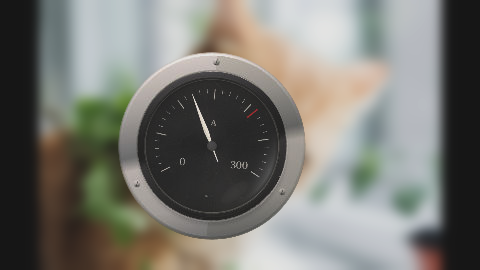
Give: 120
